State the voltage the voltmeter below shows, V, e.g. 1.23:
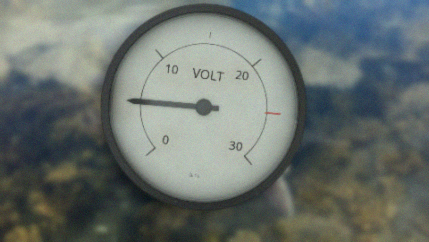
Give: 5
